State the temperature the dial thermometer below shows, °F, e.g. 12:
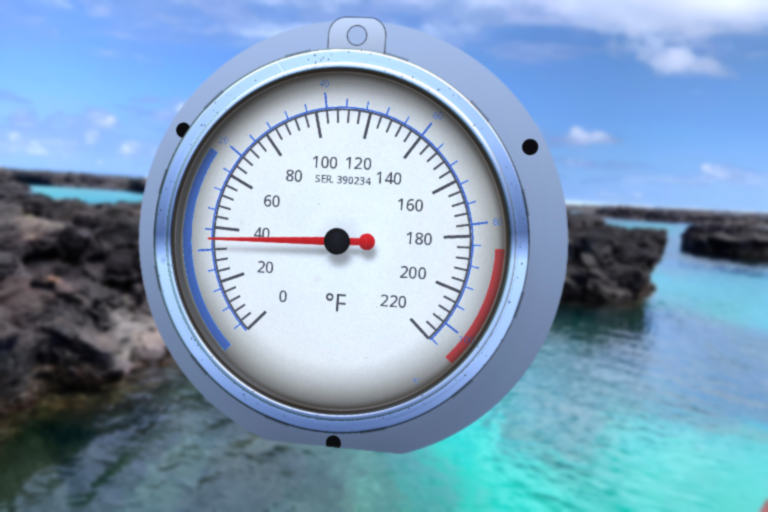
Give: 36
